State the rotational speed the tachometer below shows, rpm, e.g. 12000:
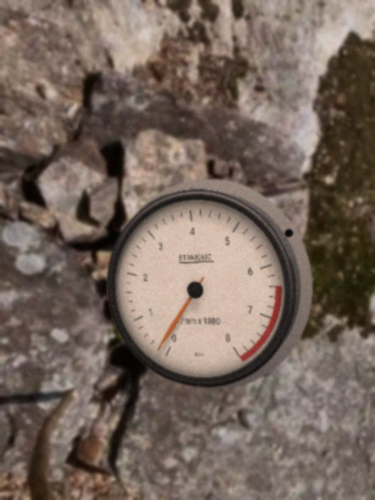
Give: 200
